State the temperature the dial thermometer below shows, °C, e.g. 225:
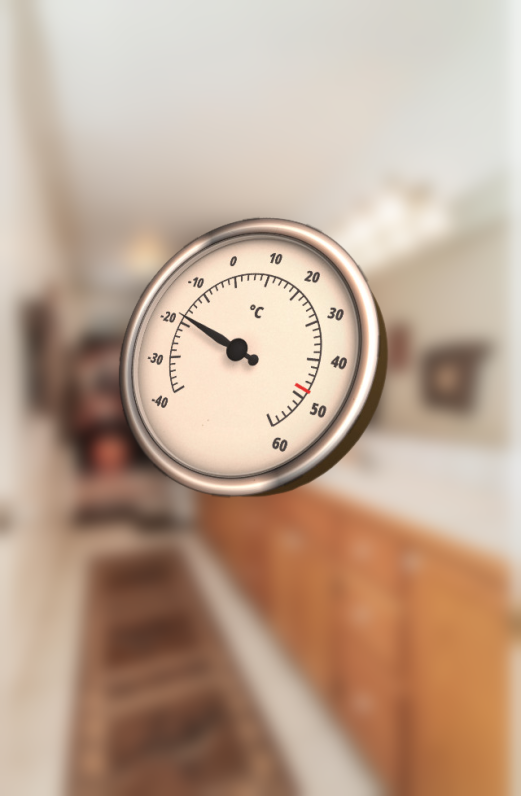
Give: -18
